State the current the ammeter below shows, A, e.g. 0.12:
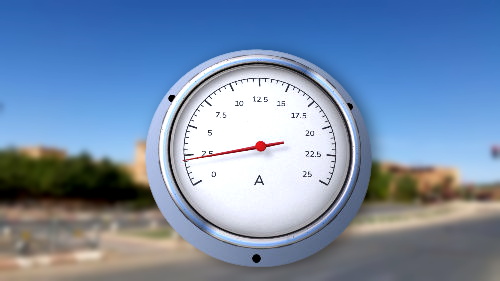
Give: 2
